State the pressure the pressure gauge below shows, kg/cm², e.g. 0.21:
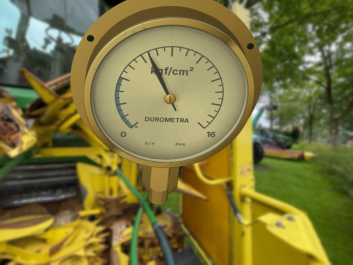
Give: 6.5
